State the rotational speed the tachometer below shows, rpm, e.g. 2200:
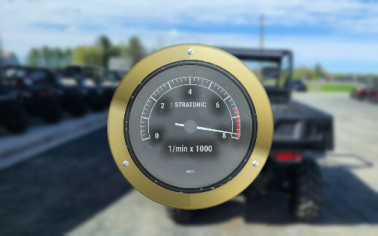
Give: 7800
